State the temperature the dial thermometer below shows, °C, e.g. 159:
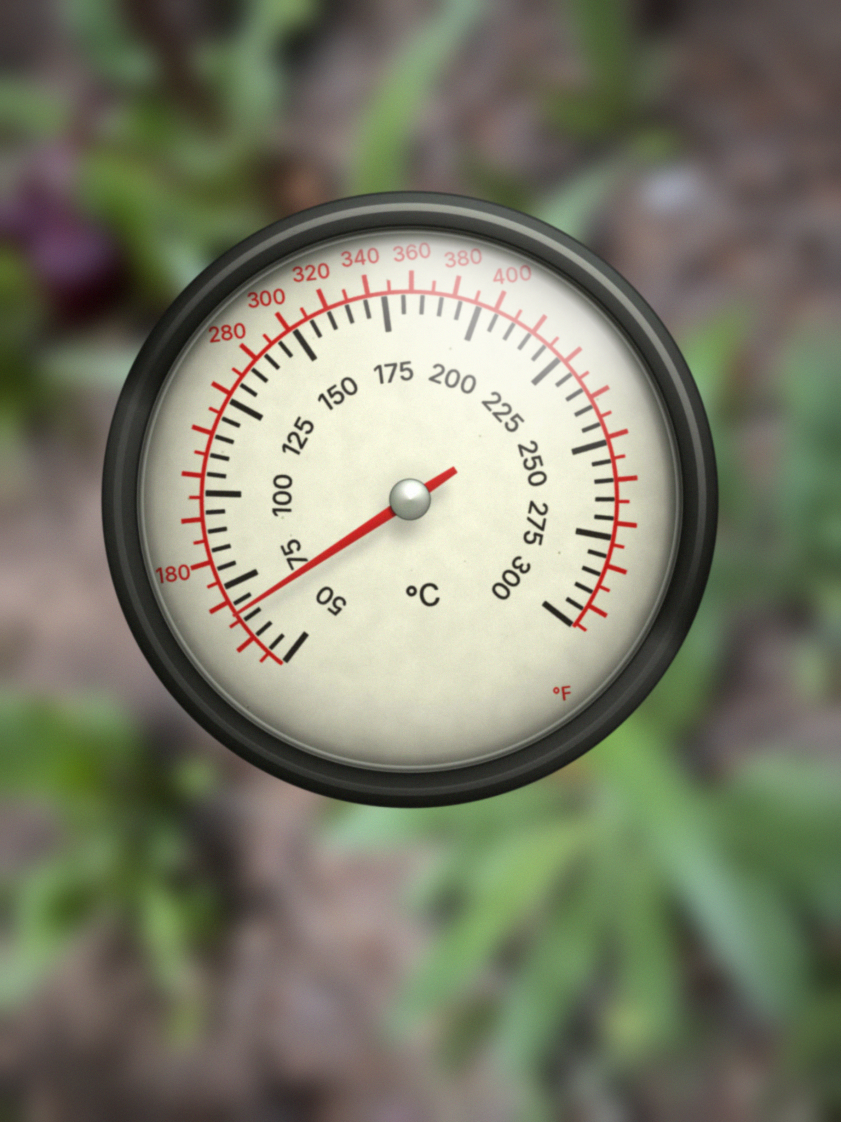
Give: 67.5
